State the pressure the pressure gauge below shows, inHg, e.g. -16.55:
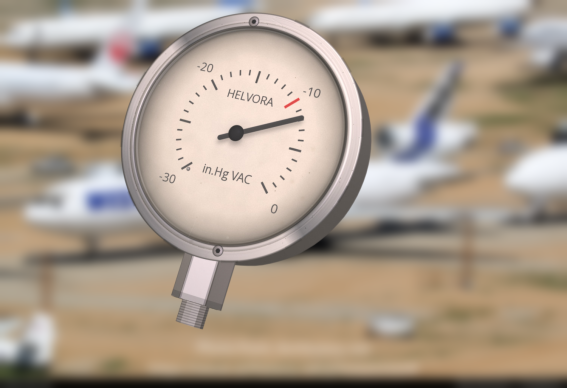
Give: -8
